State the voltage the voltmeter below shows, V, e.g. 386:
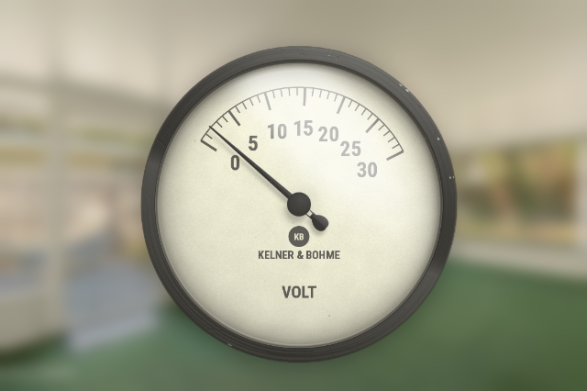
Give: 2
